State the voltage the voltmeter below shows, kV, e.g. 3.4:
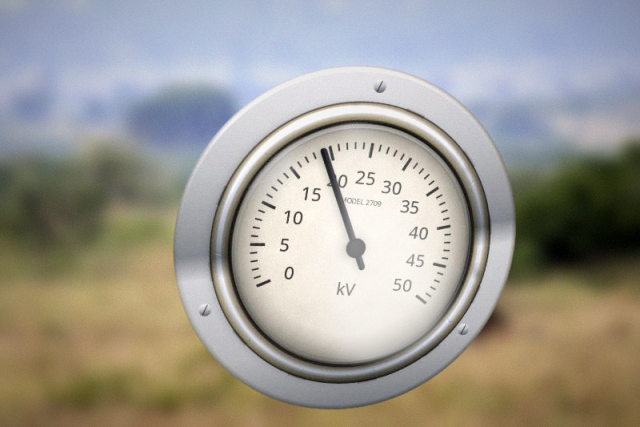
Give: 19
